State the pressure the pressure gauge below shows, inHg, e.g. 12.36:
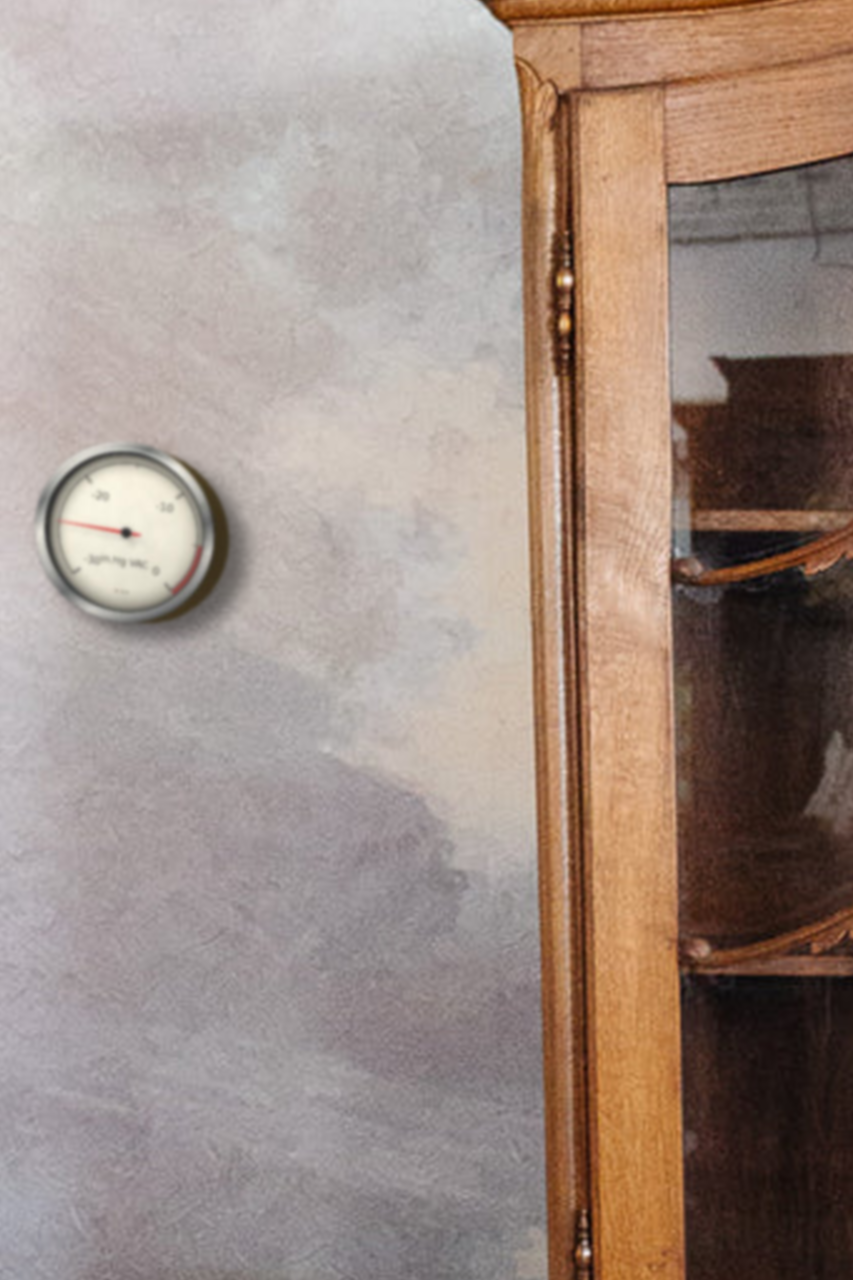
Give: -25
